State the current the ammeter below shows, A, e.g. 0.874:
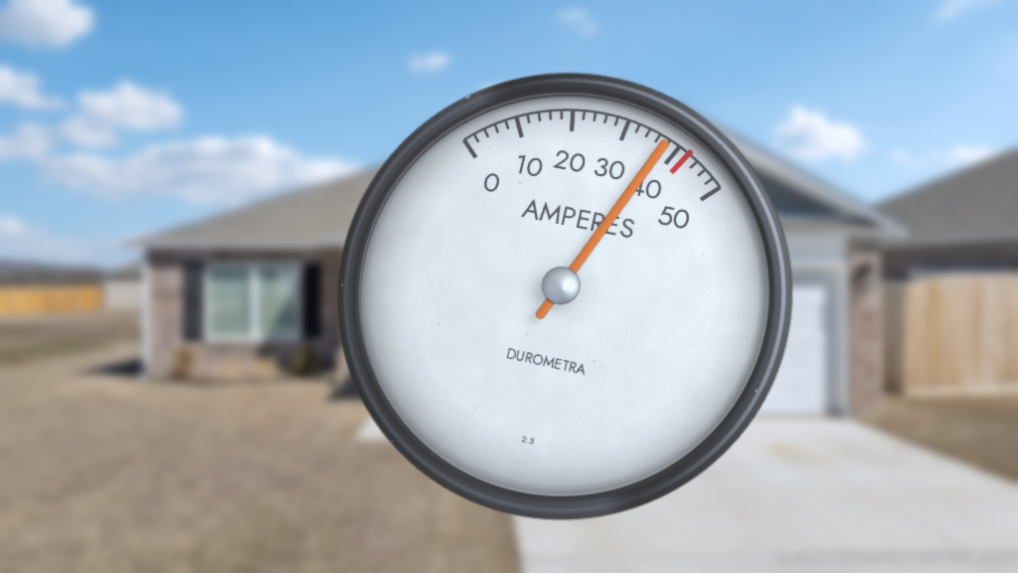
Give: 38
